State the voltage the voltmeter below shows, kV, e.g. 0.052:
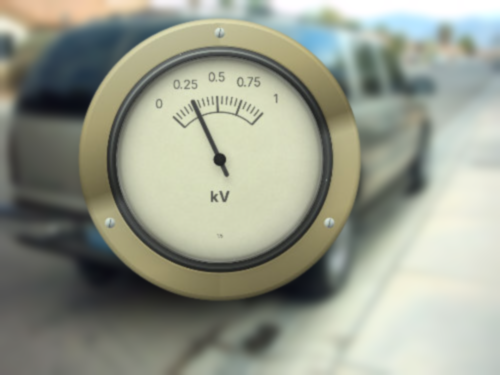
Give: 0.25
